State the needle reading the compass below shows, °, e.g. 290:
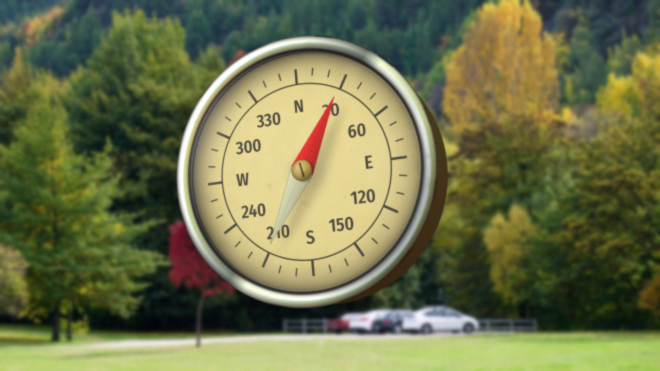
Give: 30
